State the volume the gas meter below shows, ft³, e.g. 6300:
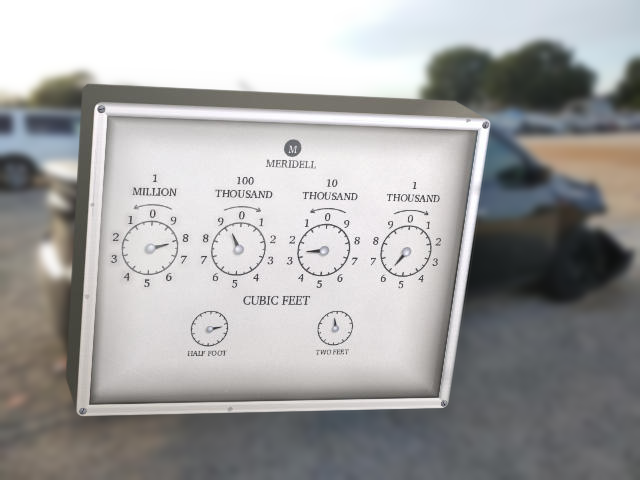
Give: 792600
